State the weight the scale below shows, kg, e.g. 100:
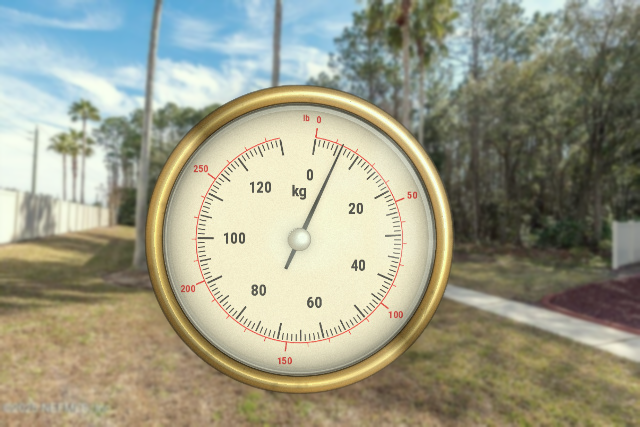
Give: 6
